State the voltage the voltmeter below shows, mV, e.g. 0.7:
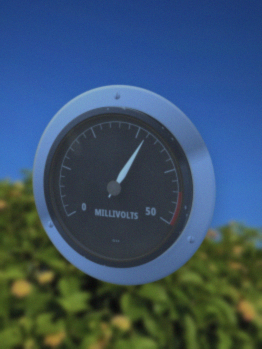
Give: 32
